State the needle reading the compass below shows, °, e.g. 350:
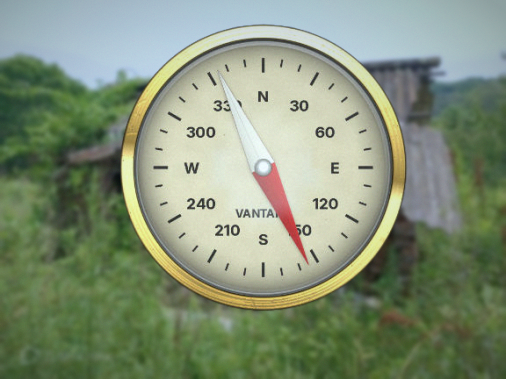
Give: 155
